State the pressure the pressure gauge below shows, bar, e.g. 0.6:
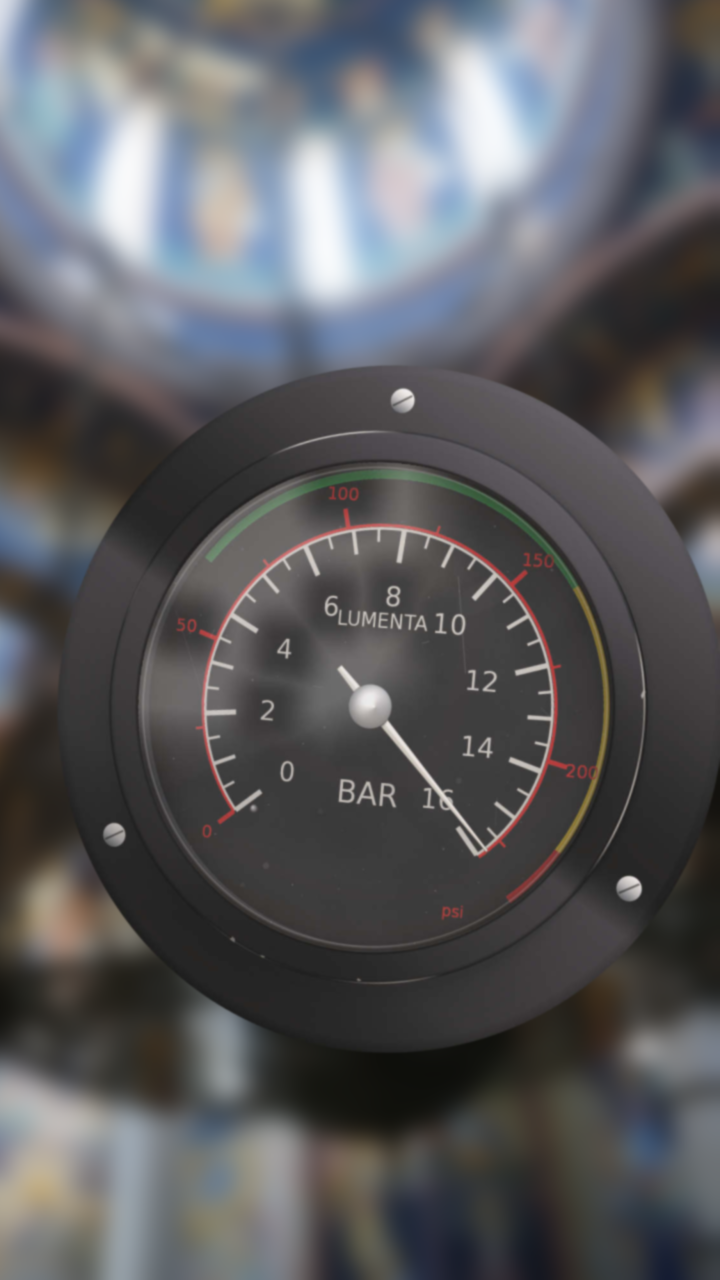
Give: 15.75
